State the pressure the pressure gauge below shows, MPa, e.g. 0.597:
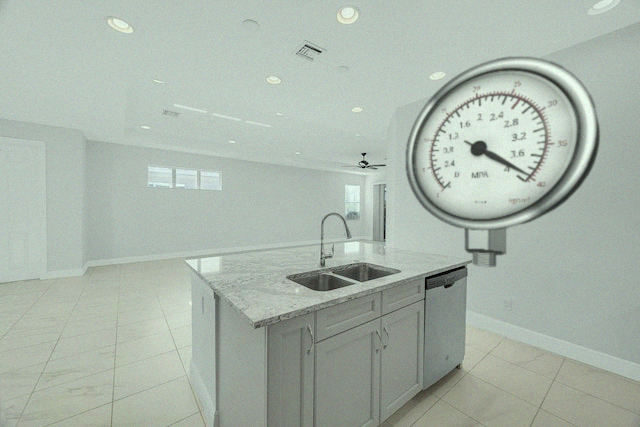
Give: 3.9
